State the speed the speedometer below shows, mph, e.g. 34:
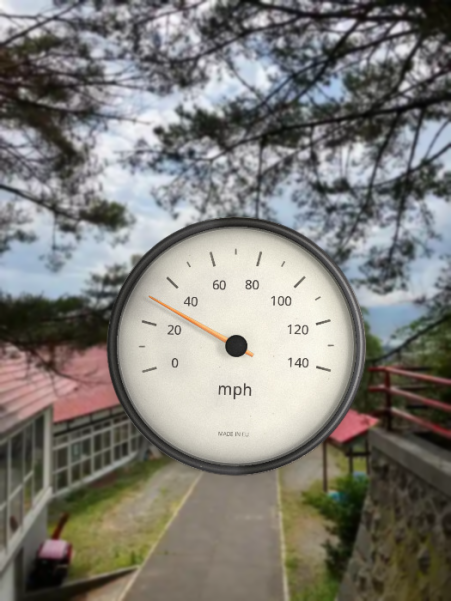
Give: 30
